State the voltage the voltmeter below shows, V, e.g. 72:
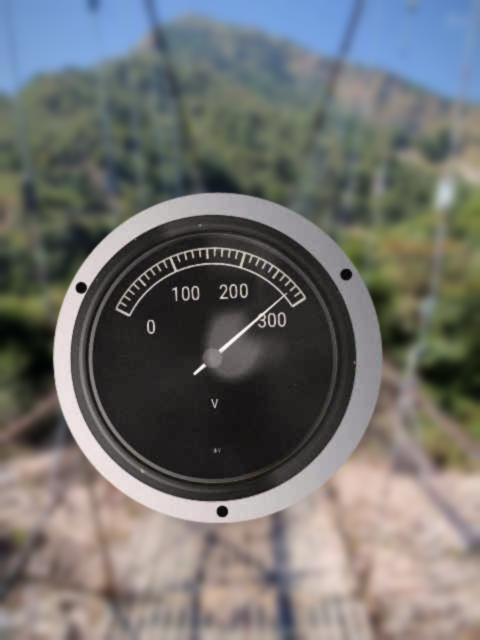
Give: 280
